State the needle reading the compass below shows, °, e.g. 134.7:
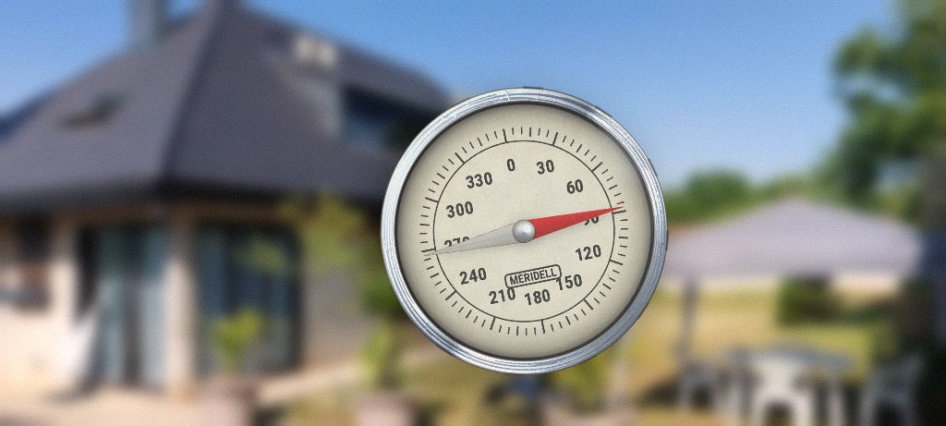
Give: 87.5
